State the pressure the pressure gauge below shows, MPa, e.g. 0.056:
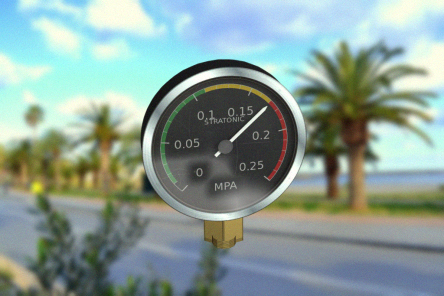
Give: 0.17
